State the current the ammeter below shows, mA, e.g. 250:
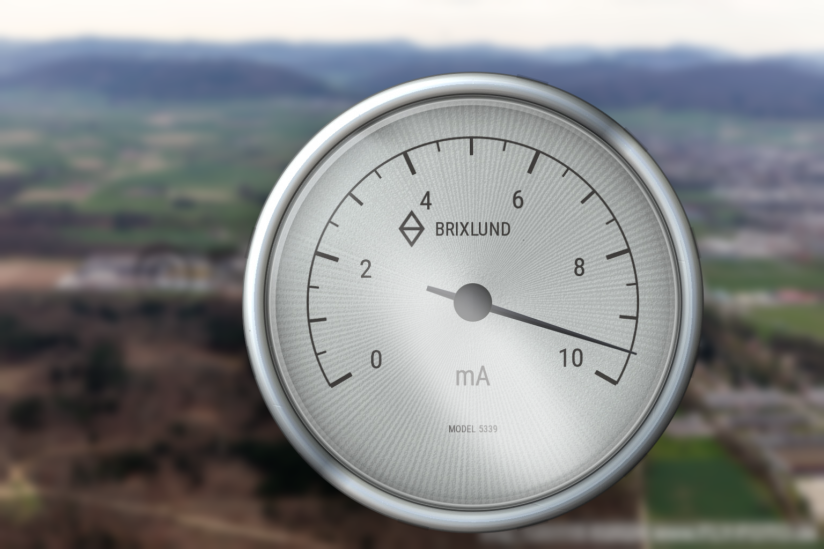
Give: 9.5
